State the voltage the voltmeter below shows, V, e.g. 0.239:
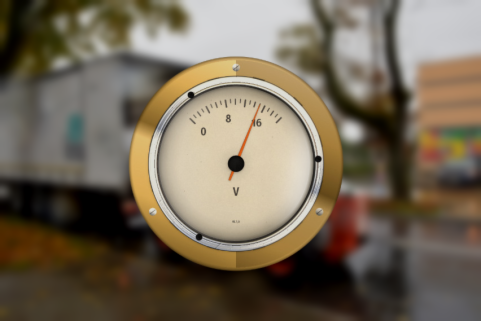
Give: 15
